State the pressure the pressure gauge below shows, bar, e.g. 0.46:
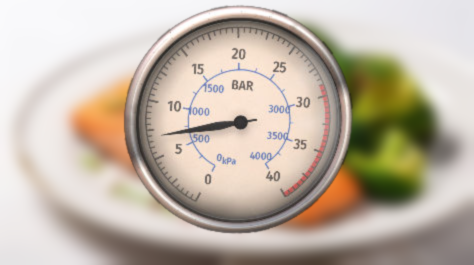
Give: 7
